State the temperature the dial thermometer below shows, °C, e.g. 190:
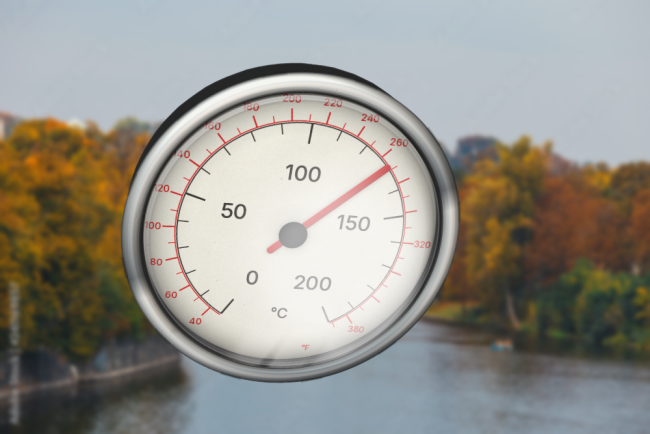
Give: 130
